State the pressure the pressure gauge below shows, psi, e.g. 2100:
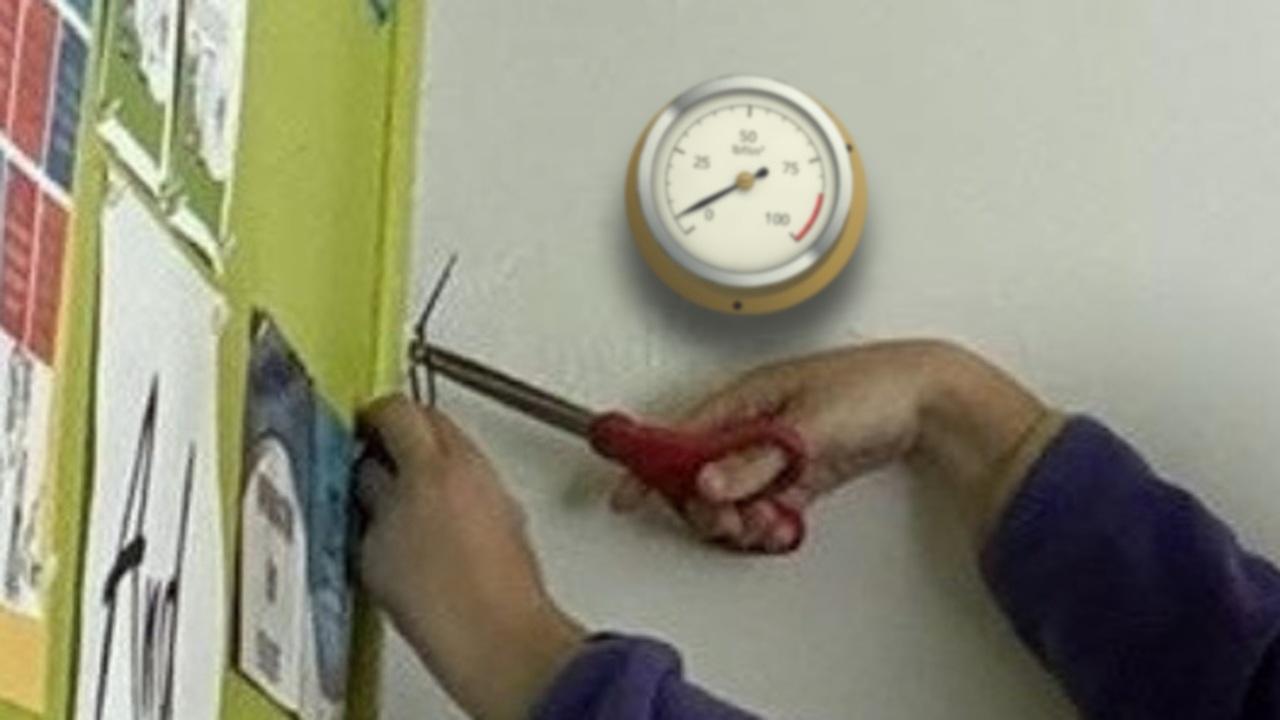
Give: 5
